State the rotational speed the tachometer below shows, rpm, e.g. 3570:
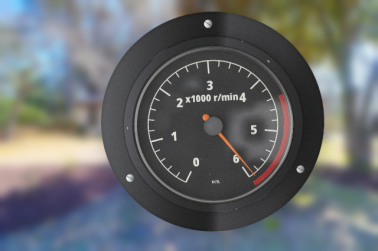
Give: 5900
